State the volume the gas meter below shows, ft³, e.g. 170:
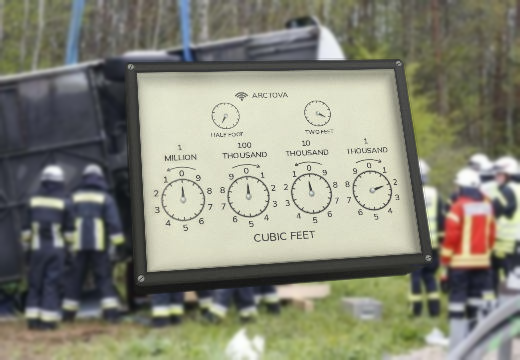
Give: 200
